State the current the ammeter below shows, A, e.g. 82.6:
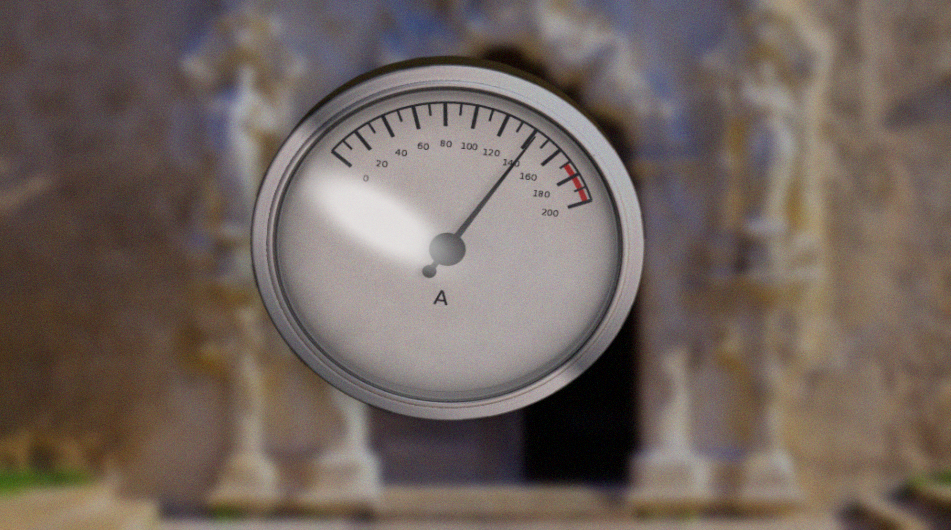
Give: 140
